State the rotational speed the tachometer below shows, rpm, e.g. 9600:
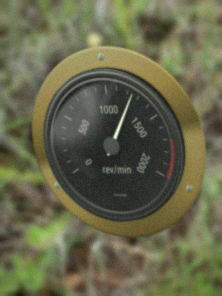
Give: 1250
